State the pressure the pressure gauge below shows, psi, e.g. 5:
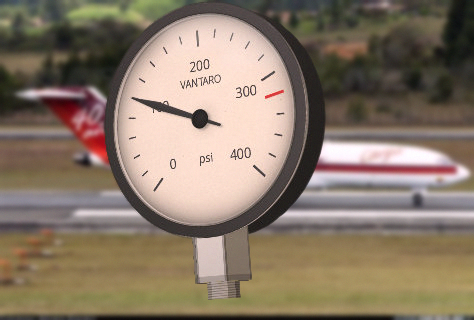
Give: 100
